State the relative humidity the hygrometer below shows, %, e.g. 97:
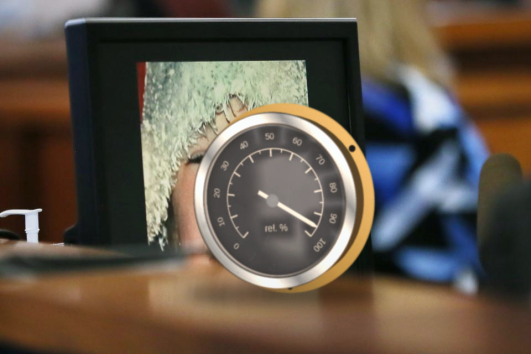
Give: 95
